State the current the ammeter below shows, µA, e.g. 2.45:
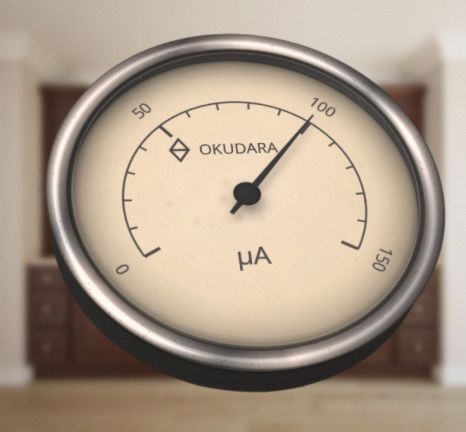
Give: 100
